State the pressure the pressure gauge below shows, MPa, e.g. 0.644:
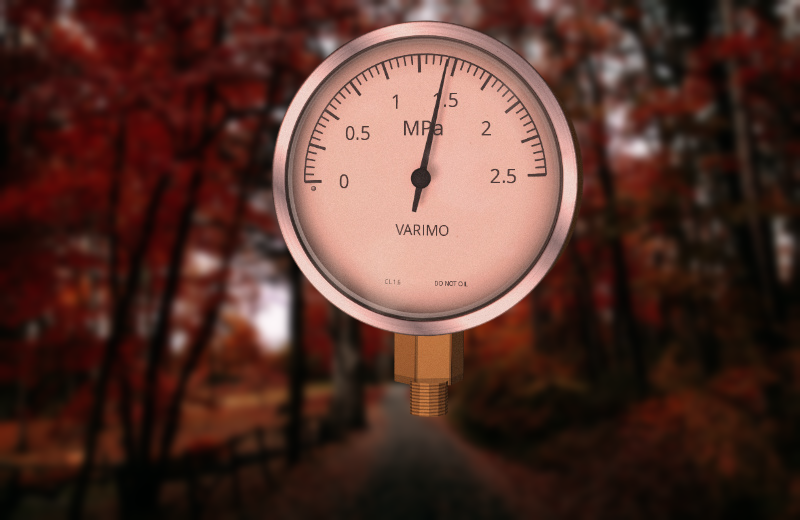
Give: 1.45
